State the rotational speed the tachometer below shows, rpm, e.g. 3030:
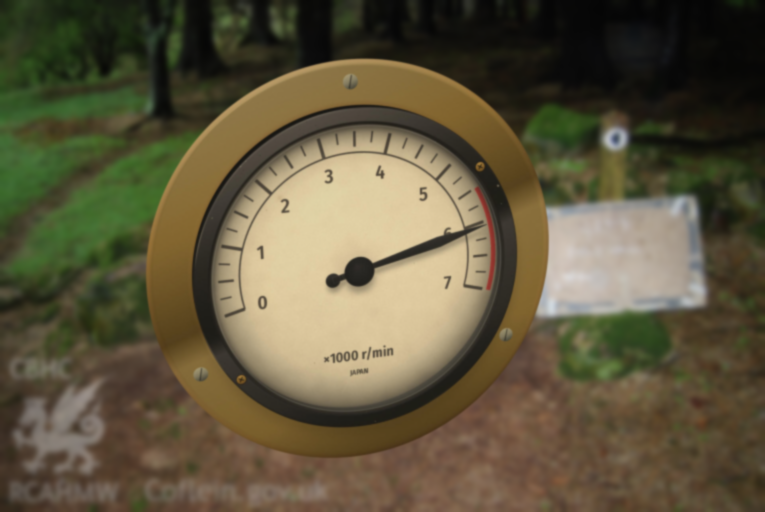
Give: 6000
